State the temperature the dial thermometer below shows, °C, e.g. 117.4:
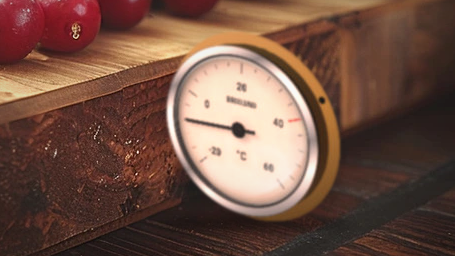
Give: -8
